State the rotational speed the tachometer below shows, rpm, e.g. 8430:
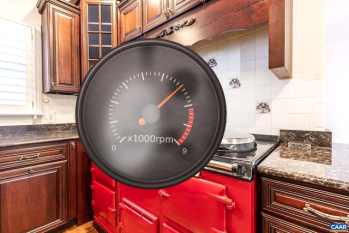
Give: 6000
